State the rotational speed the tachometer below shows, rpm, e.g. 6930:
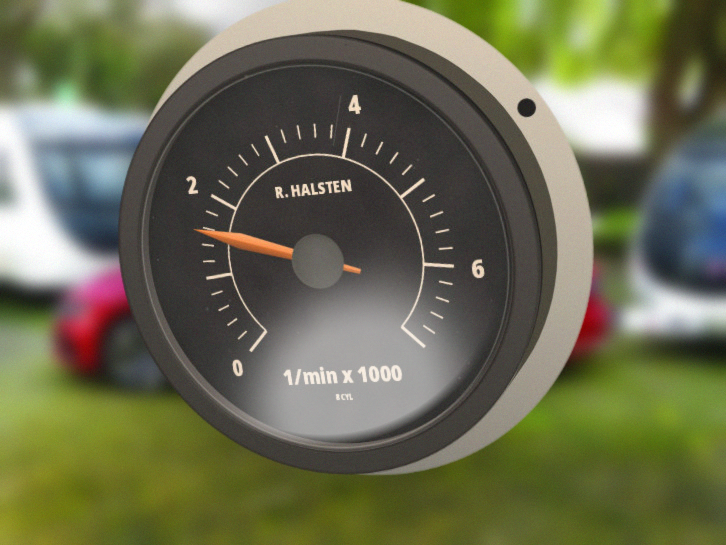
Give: 1600
